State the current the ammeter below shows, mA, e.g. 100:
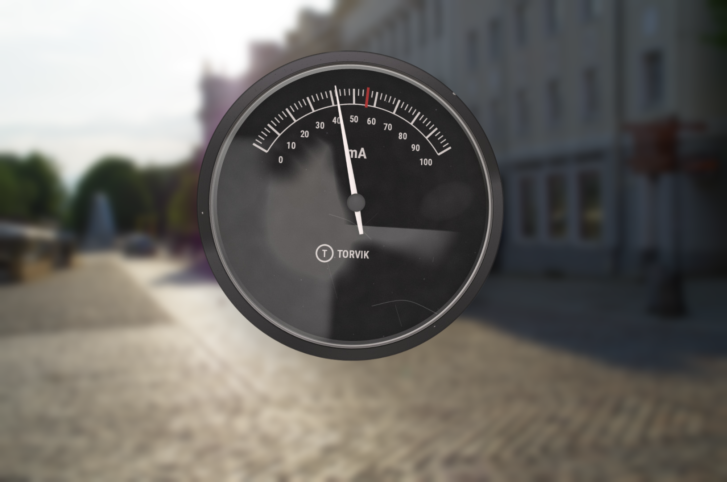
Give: 42
